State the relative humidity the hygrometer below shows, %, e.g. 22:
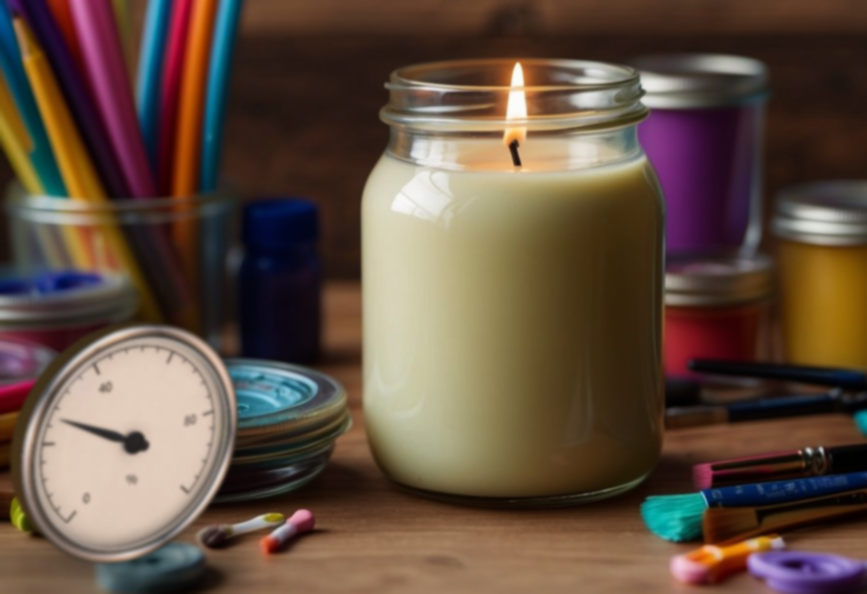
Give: 26
